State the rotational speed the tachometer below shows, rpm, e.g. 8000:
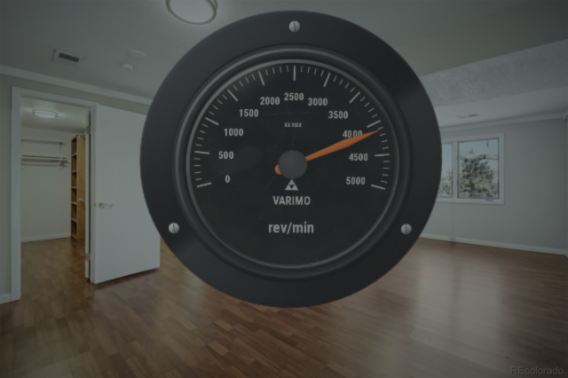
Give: 4100
